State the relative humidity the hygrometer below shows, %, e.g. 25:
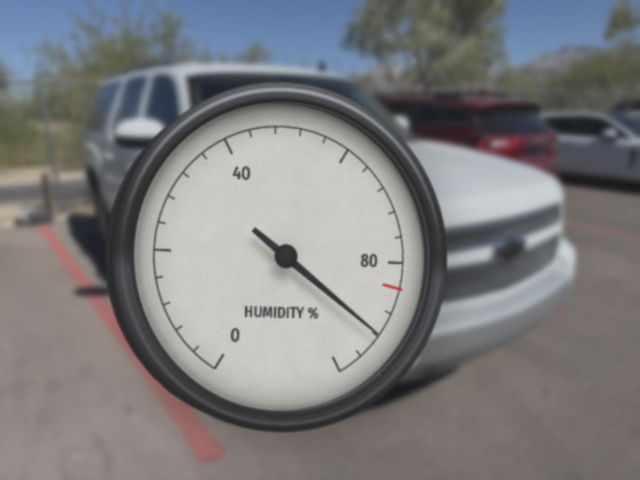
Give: 92
